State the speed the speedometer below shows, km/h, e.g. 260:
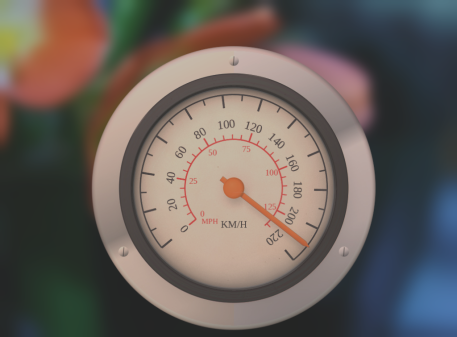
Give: 210
